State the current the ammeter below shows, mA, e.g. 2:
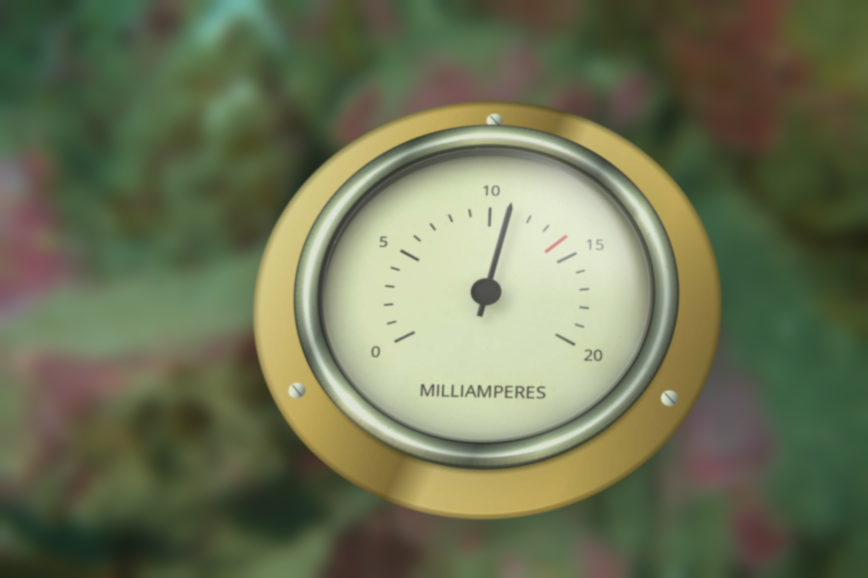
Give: 11
